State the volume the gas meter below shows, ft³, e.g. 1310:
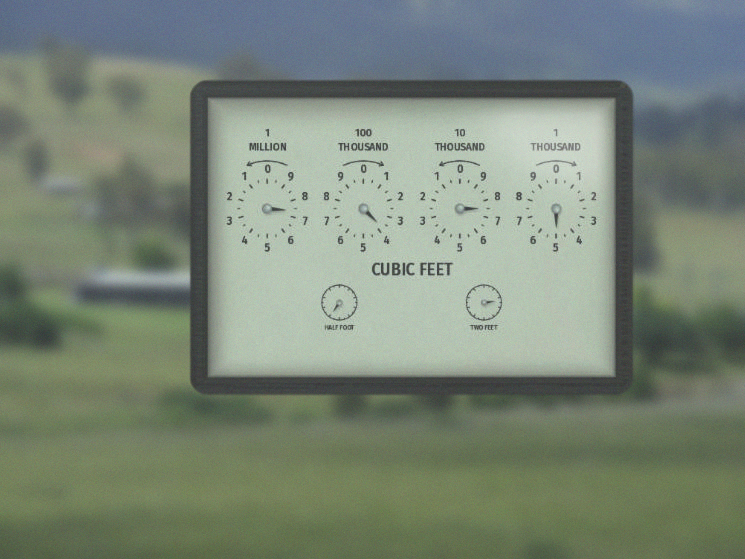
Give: 737500
